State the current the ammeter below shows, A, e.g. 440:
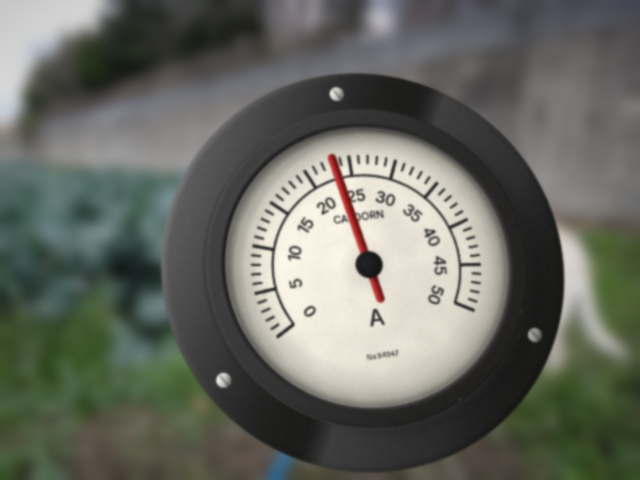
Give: 23
